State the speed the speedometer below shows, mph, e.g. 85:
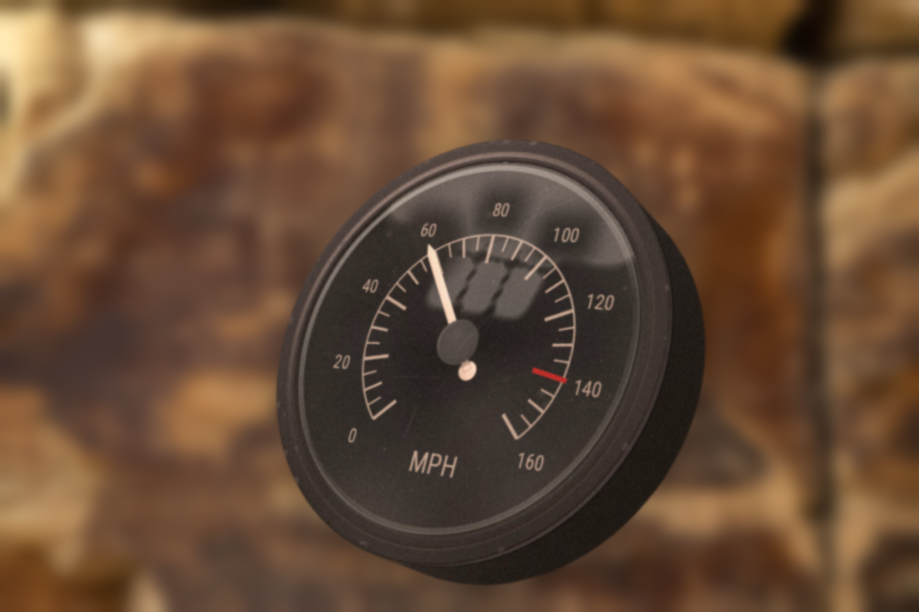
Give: 60
